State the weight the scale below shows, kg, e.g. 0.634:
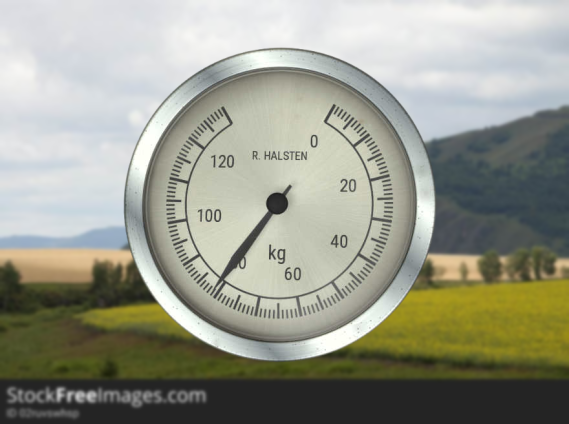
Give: 81
